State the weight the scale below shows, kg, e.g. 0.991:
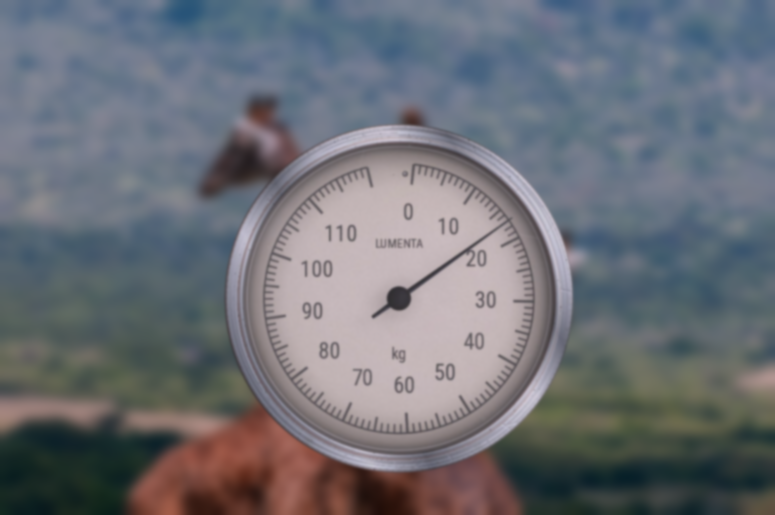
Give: 17
